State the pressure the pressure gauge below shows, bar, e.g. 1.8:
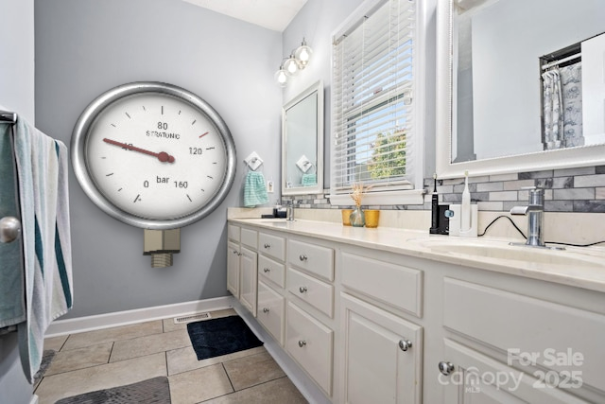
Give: 40
